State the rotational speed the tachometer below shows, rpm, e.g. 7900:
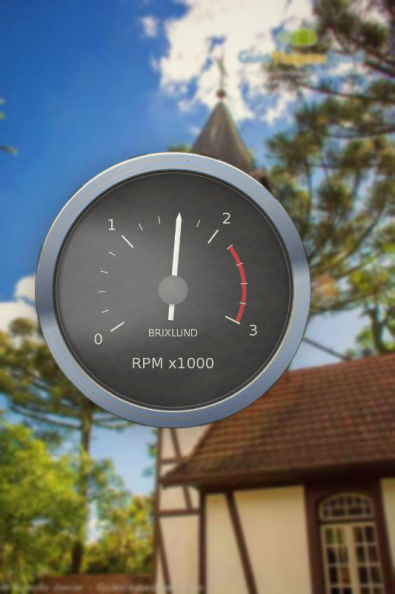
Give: 1600
